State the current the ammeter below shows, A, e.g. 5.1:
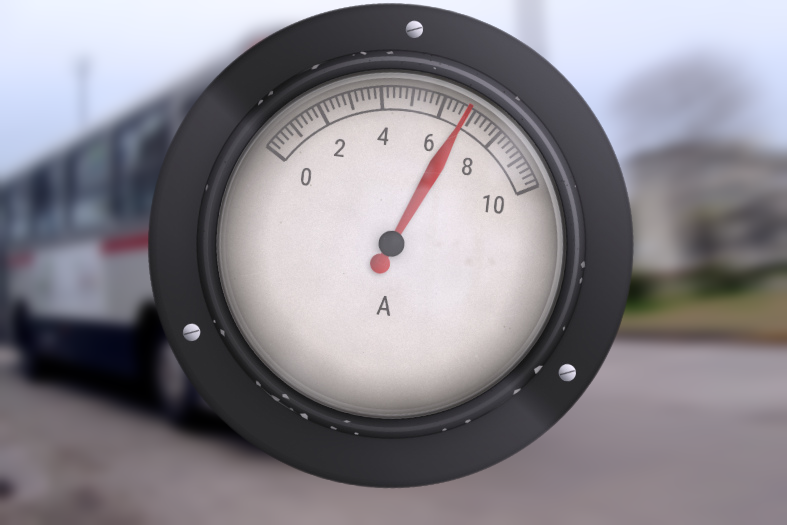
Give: 6.8
